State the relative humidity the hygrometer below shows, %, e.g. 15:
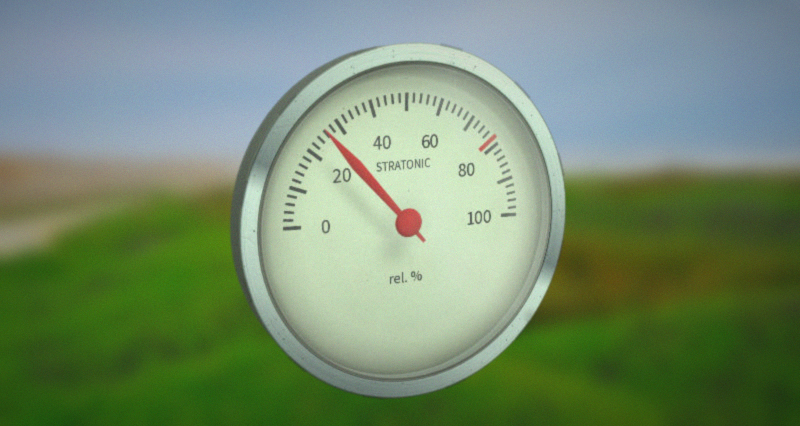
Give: 26
